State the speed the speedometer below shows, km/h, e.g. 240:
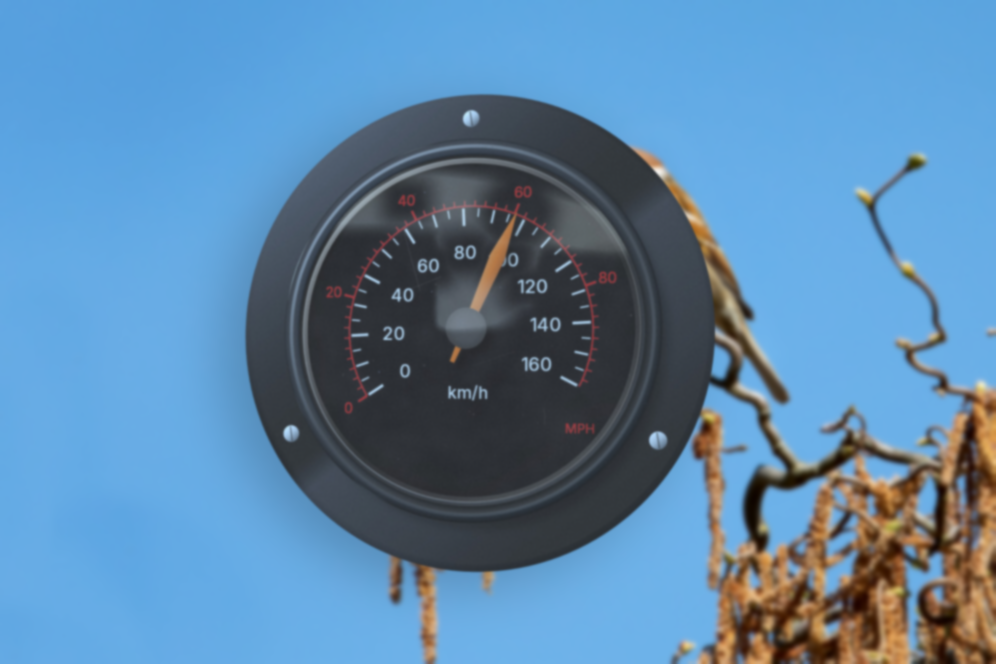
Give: 97.5
